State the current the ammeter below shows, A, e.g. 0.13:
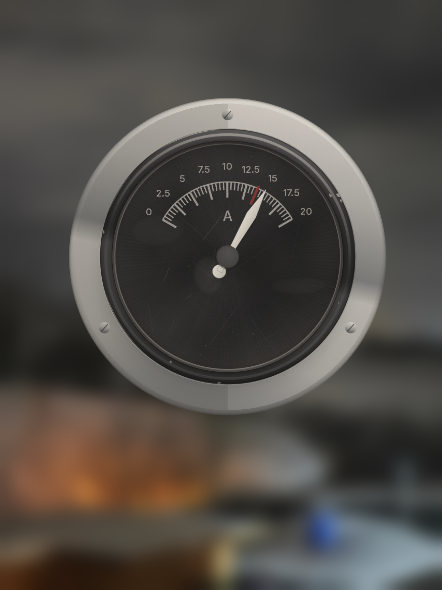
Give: 15
